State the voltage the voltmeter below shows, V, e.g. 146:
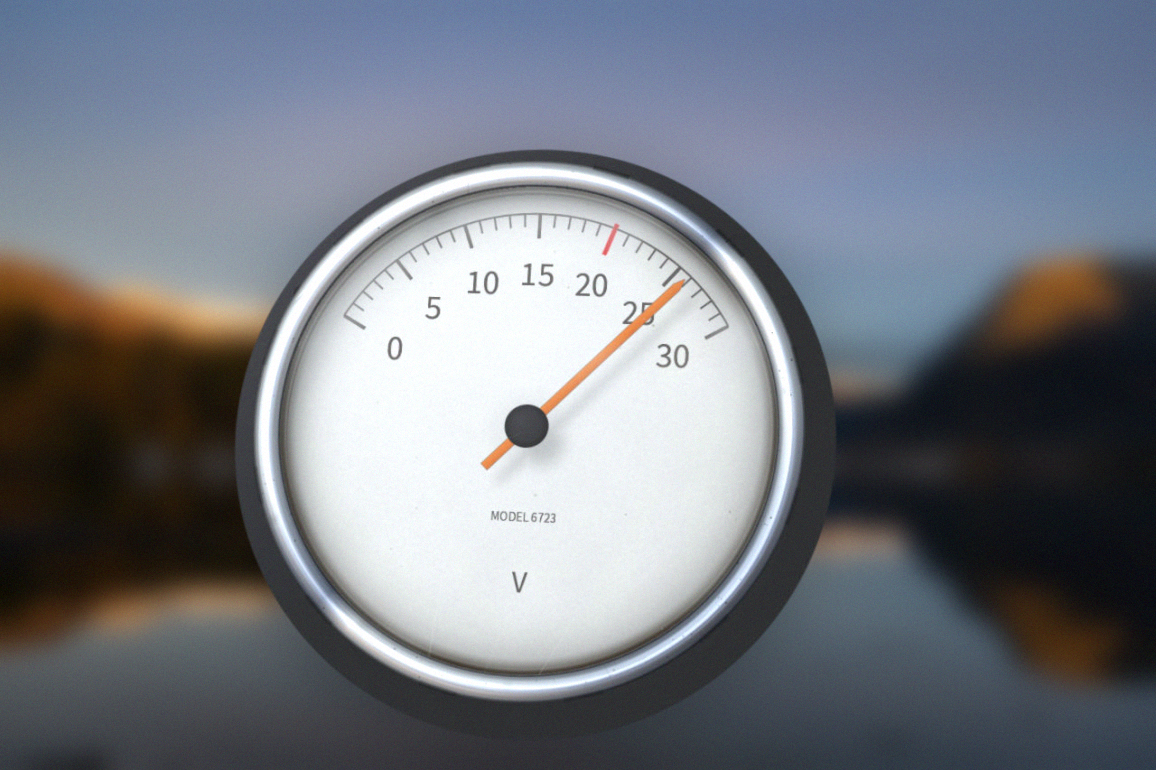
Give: 26
